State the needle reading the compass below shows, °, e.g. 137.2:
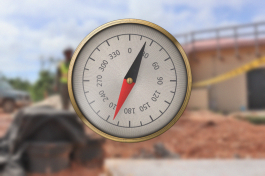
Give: 202.5
